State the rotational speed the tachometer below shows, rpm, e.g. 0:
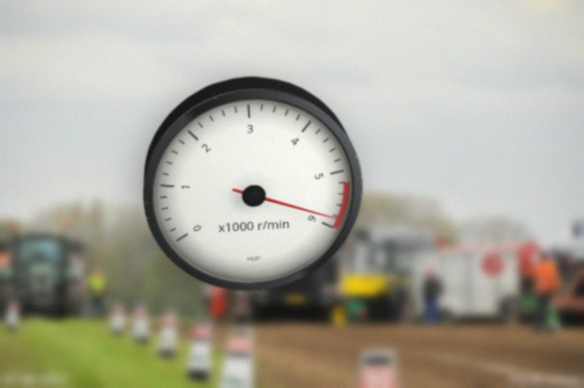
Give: 5800
